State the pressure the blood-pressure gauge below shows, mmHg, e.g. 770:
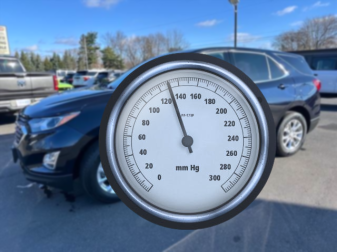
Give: 130
